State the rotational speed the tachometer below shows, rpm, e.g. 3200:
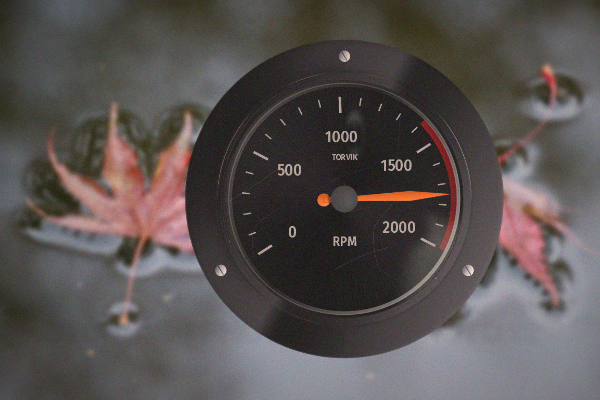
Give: 1750
